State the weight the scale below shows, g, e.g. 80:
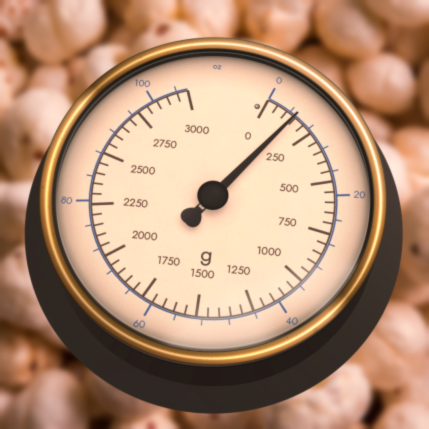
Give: 150
